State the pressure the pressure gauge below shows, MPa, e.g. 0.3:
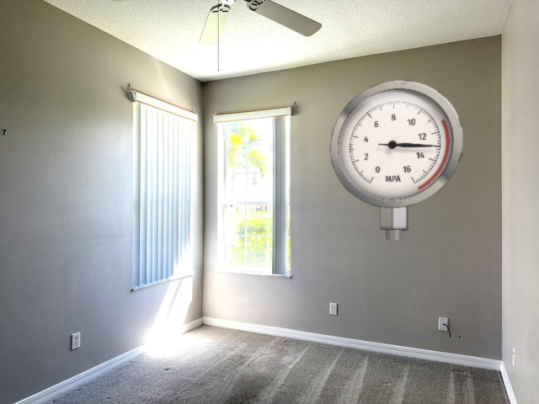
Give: 13
